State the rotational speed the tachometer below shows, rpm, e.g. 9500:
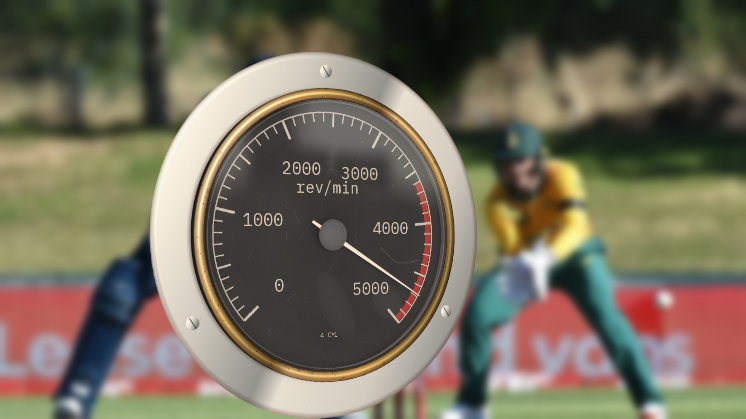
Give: 4700
